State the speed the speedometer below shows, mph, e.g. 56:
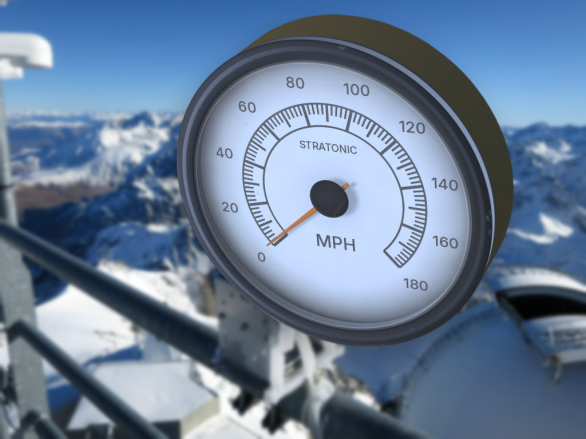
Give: 2
